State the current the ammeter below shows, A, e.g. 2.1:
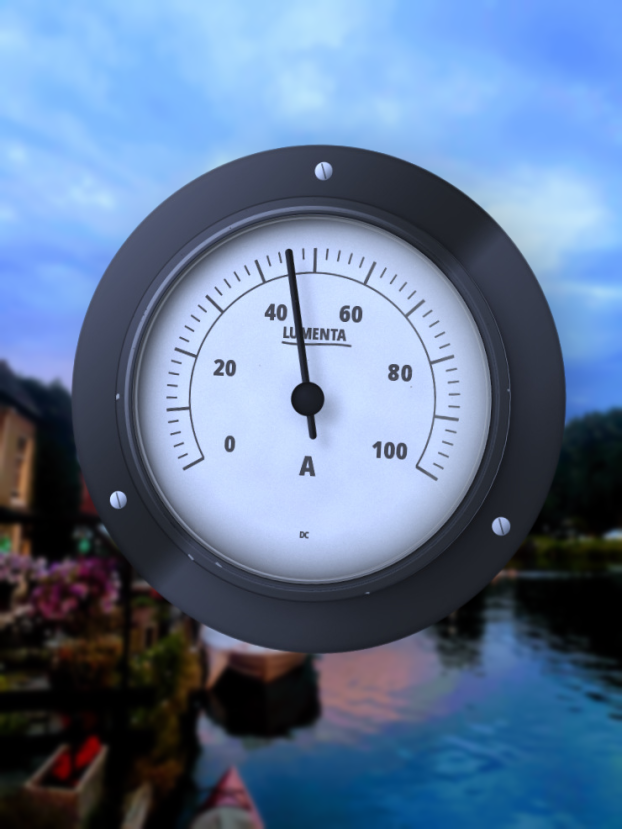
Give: 46
